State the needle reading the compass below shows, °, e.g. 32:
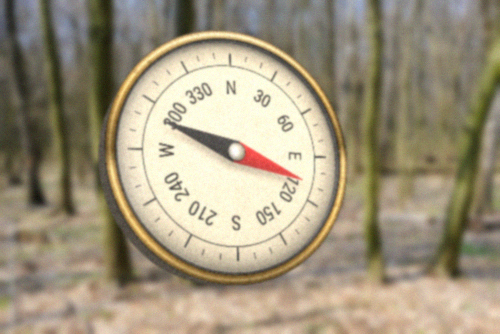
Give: 110
